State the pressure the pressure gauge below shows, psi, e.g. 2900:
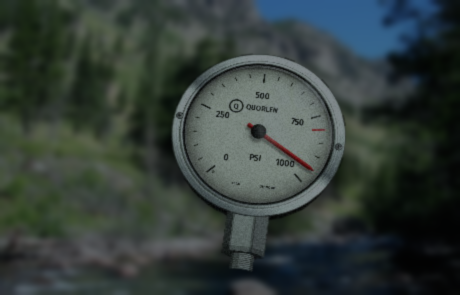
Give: 950
